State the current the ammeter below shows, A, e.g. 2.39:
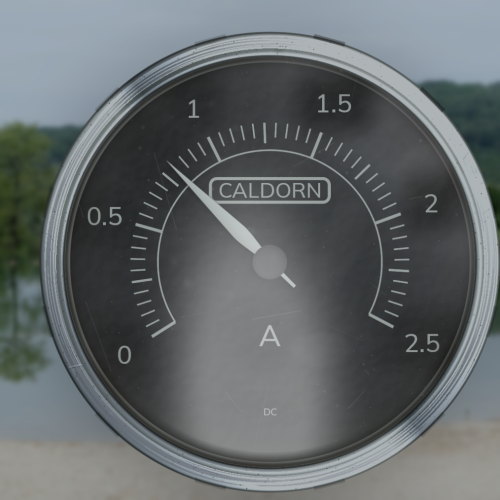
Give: 0.8
